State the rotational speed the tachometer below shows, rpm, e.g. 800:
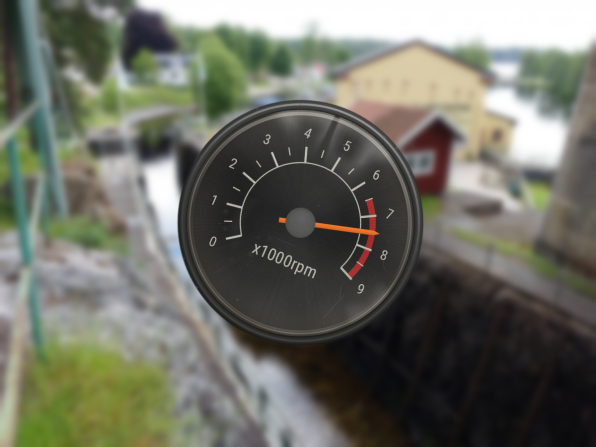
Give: 7500
